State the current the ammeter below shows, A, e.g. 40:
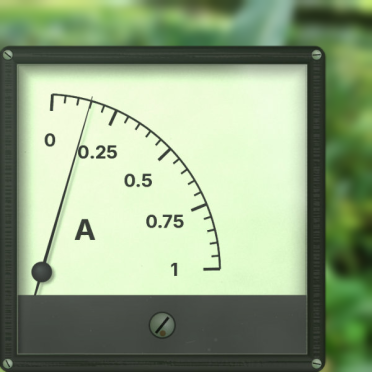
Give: 0.15
